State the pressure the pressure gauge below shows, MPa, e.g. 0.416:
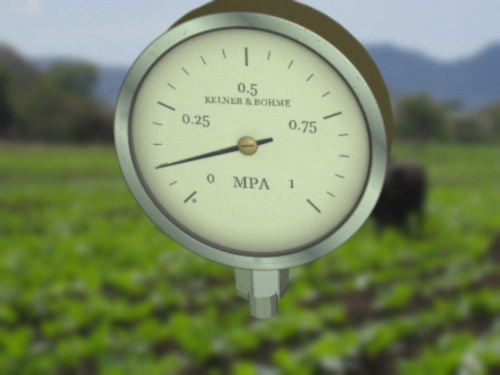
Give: 0.1
